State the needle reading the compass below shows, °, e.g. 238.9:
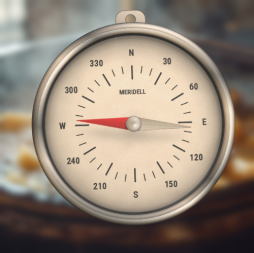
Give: 275
